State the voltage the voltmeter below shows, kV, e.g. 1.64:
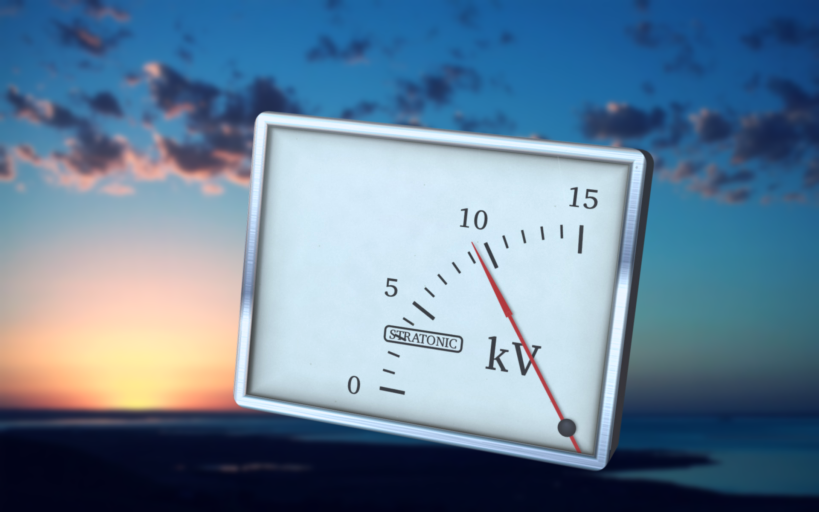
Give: 9.5
